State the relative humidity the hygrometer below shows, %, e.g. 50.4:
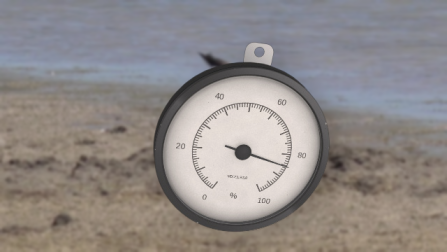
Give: 85
